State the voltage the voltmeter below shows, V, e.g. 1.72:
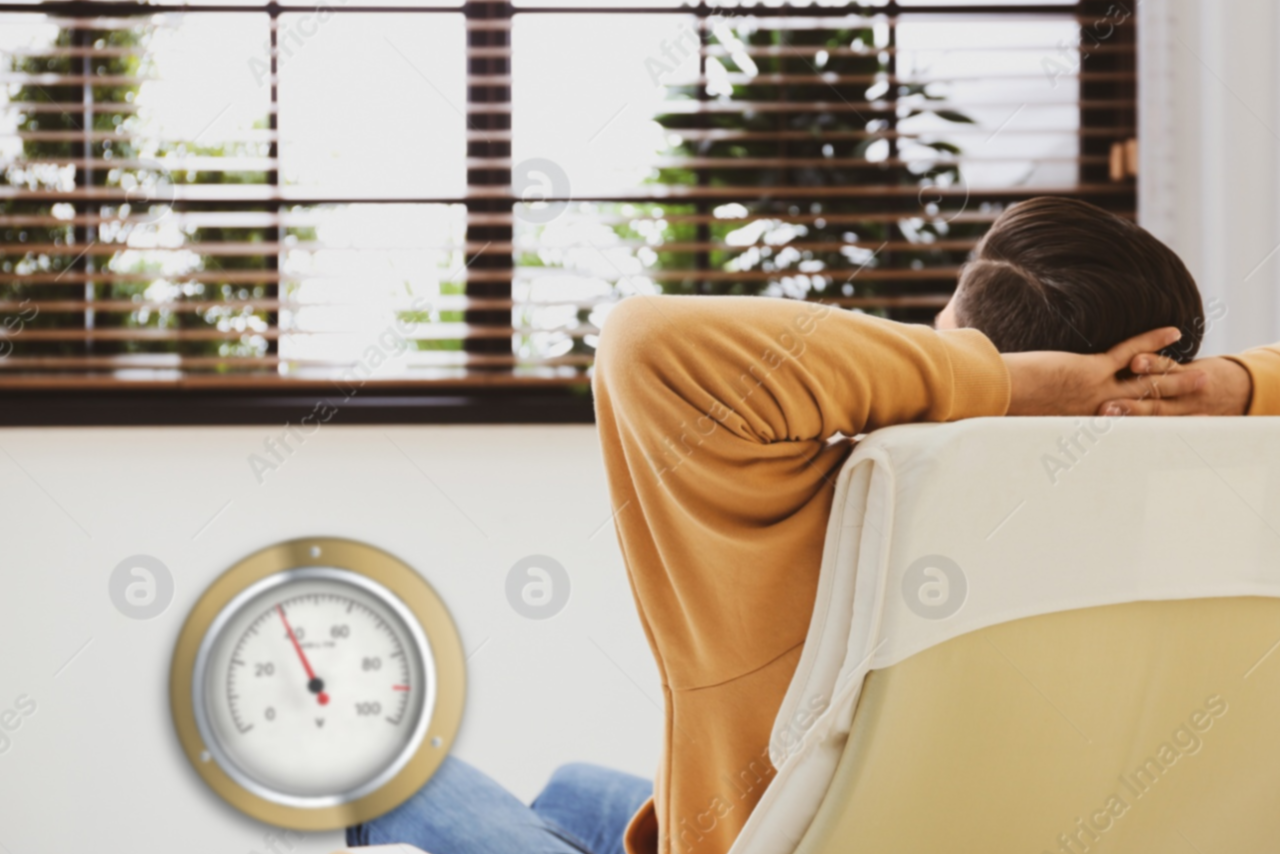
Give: 40
